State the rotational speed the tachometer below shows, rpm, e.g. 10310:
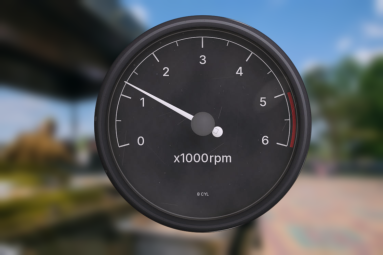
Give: 1250
